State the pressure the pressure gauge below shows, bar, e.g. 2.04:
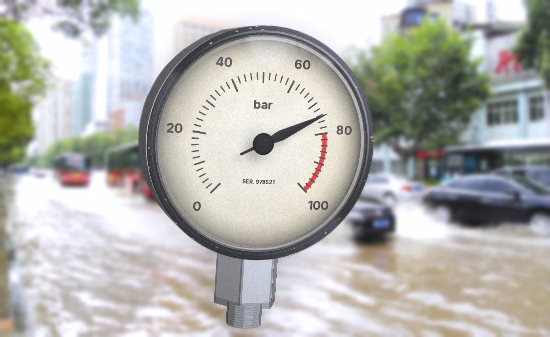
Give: 74
